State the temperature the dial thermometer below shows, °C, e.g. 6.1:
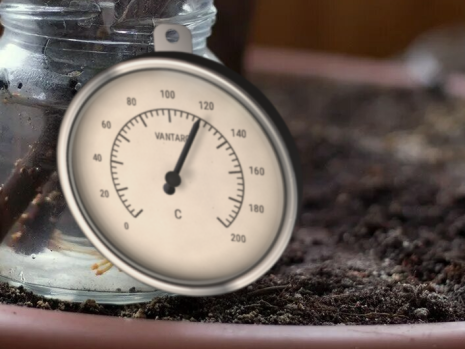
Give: 120
